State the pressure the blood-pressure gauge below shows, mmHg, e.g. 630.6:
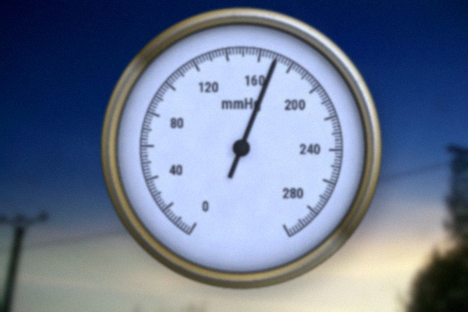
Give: 170
